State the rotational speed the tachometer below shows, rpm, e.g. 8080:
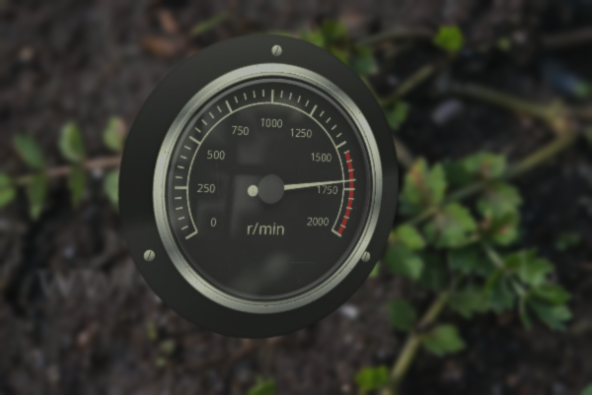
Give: 1700
